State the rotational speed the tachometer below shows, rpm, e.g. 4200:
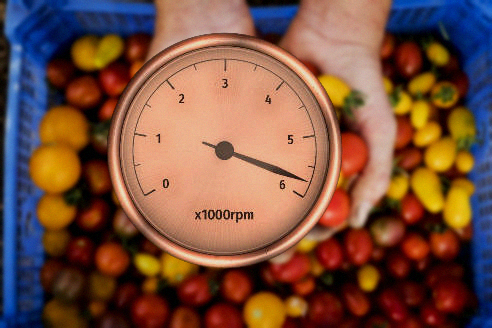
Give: 5750
